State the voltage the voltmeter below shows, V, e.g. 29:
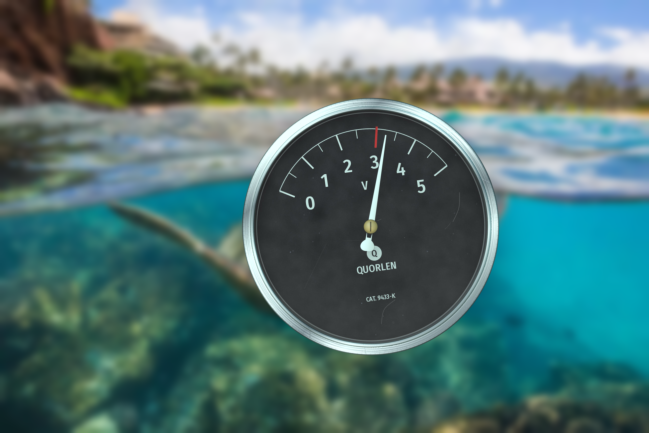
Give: 3.25
